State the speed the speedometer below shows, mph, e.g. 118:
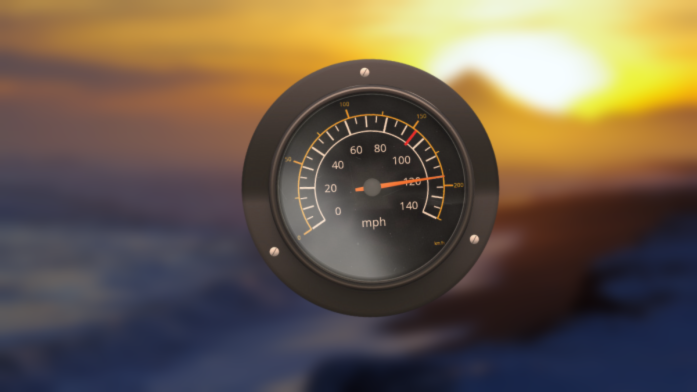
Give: 120
